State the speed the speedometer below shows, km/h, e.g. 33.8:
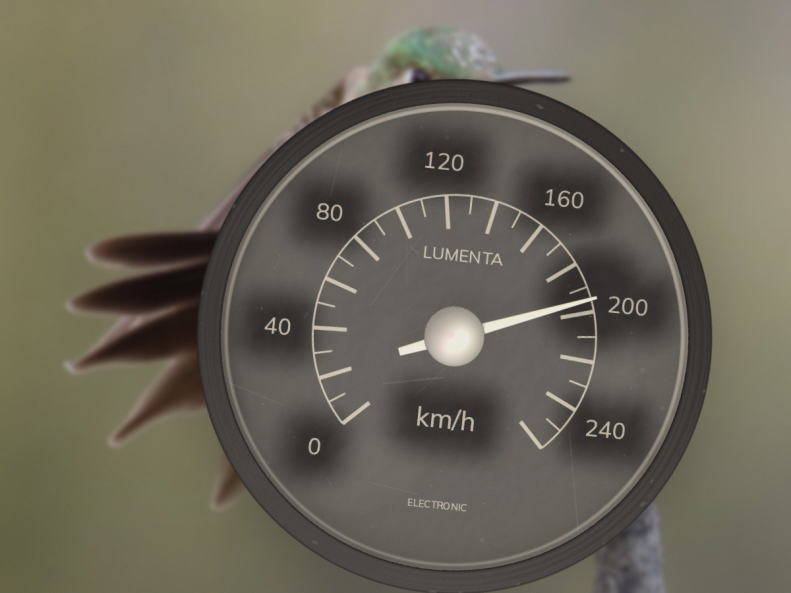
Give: 195
